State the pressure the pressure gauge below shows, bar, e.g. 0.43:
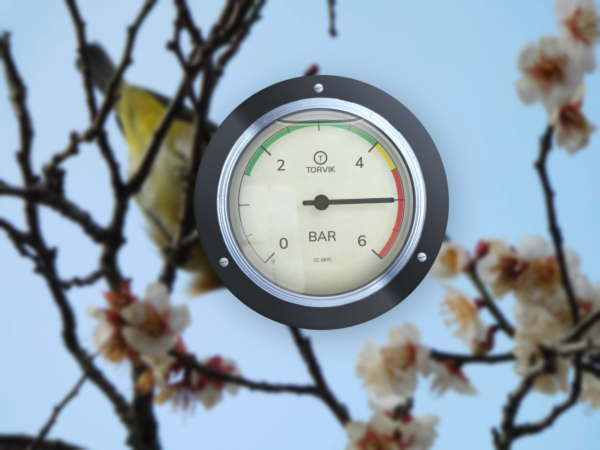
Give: 5
